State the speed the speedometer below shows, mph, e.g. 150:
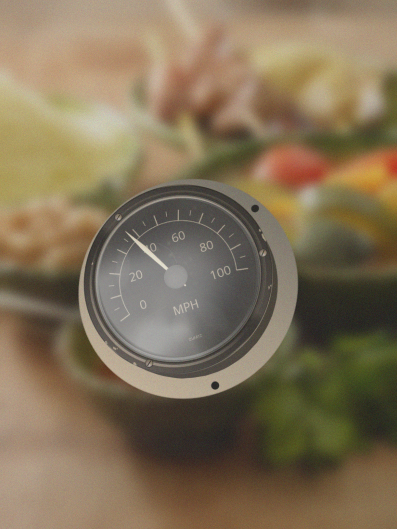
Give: 37.5
